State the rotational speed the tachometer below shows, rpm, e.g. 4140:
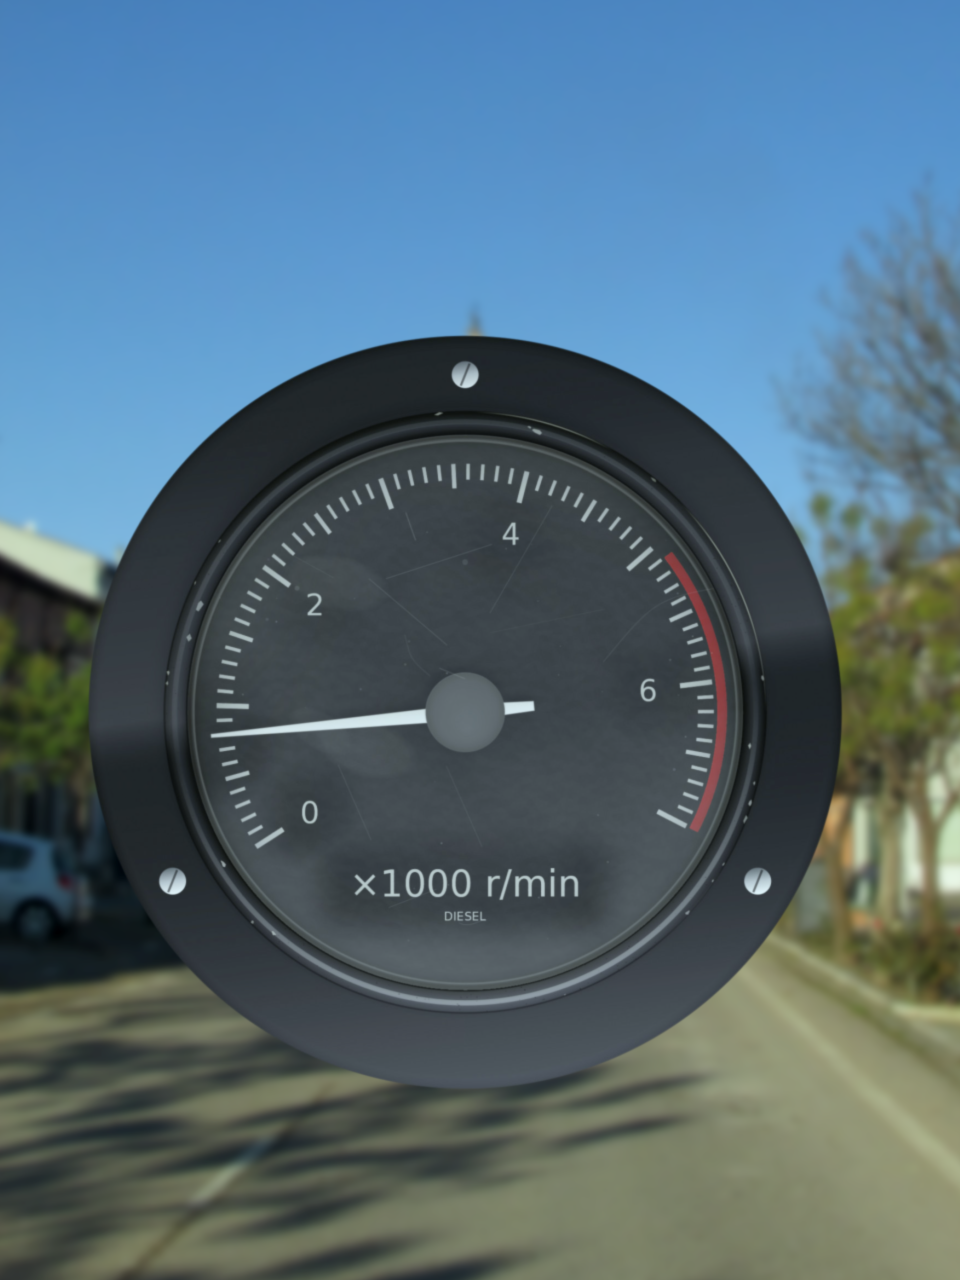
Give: 800
